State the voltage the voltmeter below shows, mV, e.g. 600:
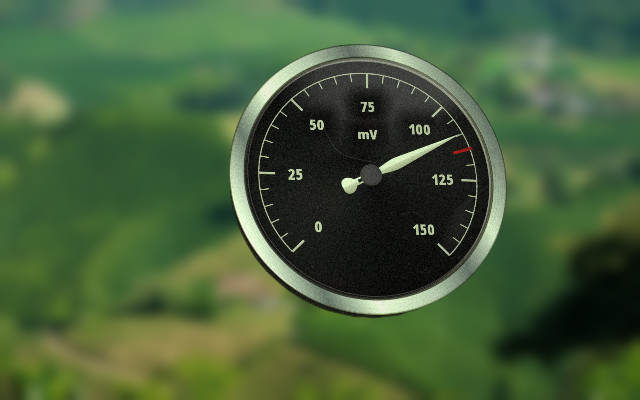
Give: 110
